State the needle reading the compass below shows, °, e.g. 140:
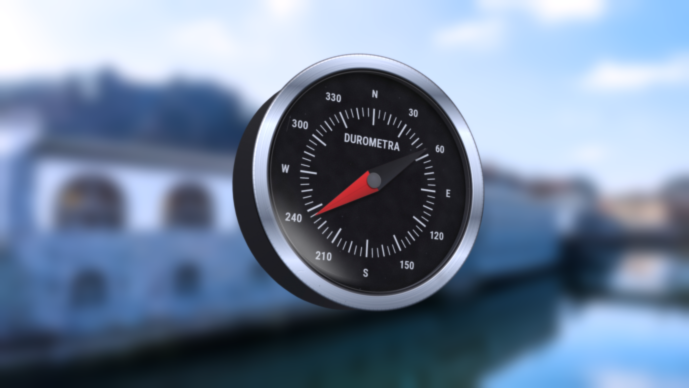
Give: 235
